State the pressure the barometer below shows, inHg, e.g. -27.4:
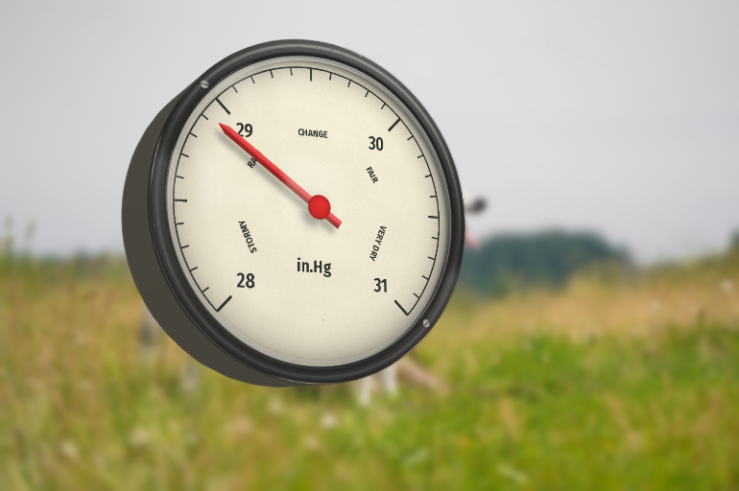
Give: 28.9
